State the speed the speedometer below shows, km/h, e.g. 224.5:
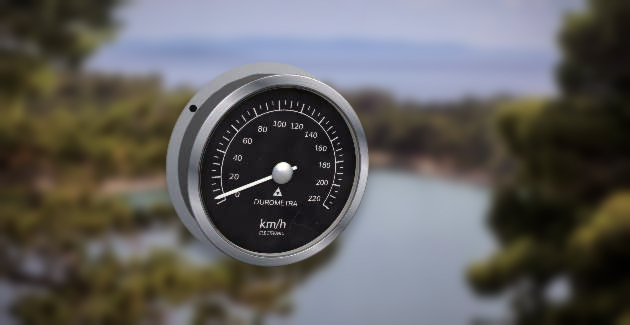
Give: 5
